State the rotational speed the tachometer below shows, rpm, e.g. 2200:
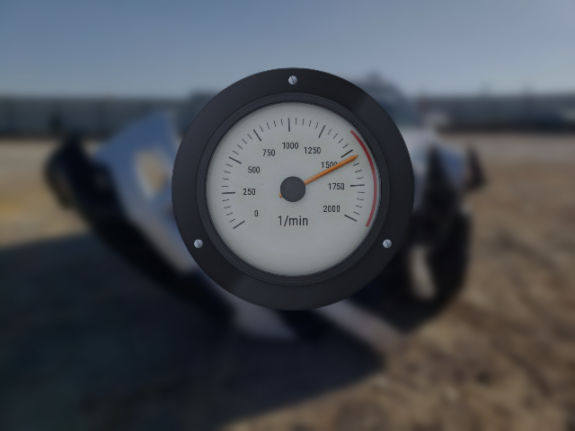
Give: 1550
